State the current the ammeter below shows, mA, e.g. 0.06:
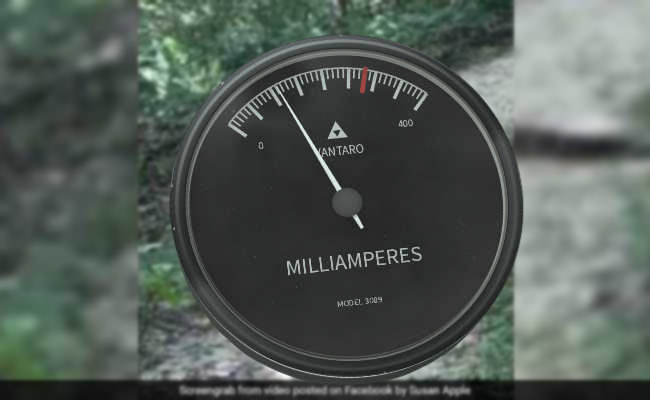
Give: 110
